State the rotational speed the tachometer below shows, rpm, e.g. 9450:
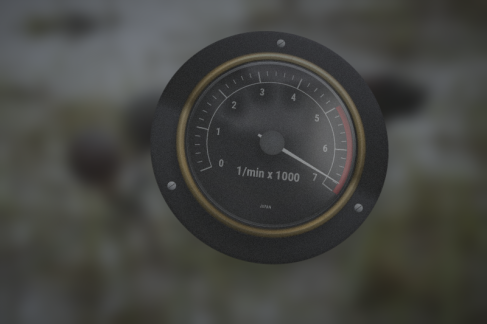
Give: 6800
